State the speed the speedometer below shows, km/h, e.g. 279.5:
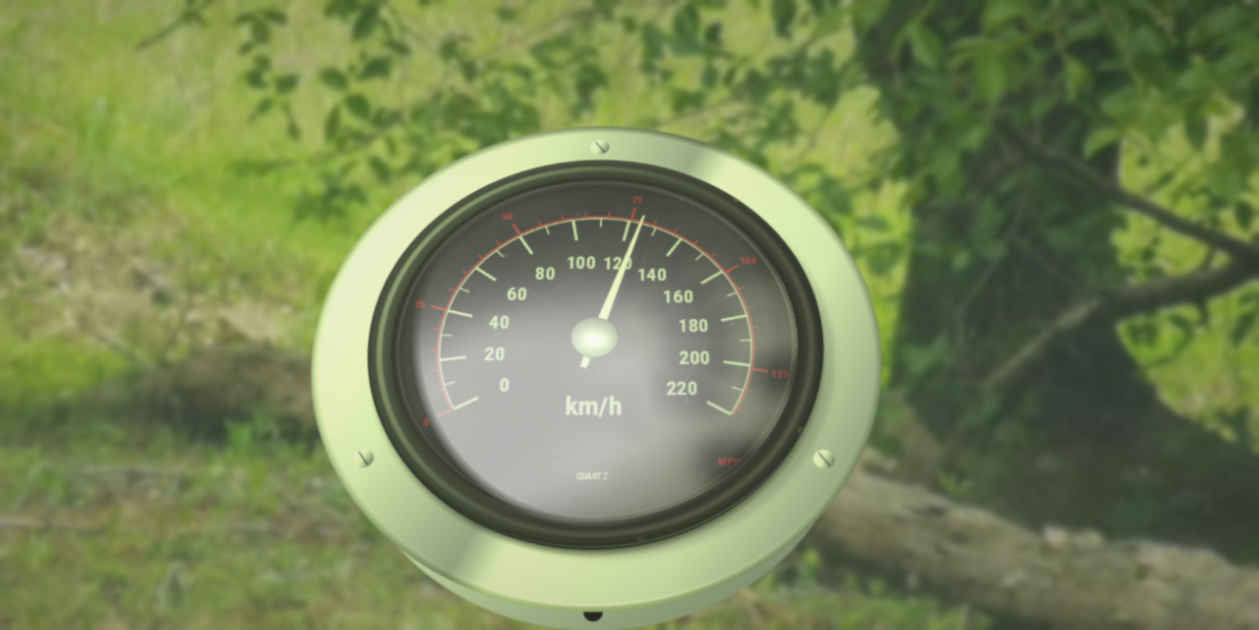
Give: 125
